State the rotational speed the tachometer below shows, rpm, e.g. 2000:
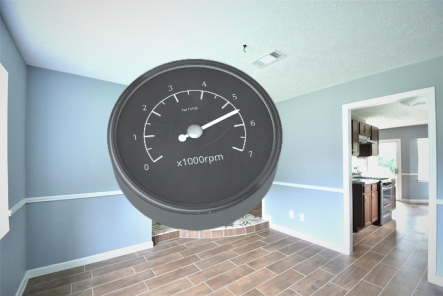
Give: 5500
